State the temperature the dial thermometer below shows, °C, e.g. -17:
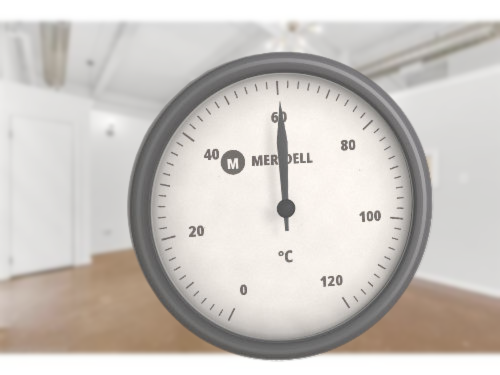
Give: 60
